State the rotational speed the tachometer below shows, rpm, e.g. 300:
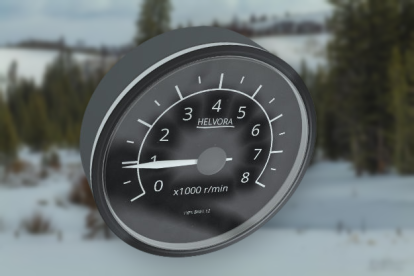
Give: 1000
